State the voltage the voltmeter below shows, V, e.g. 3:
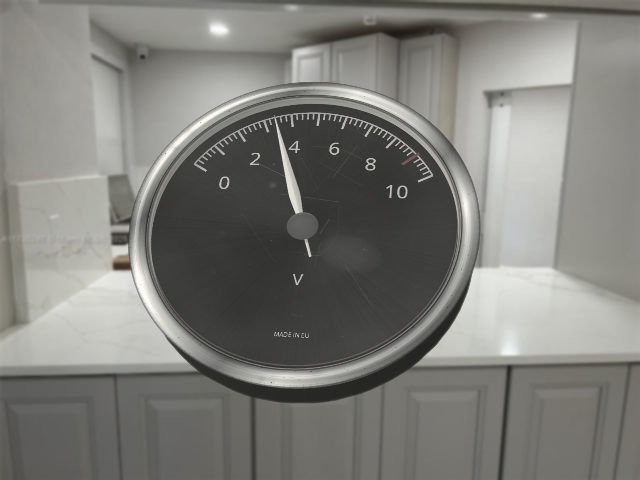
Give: 3.4
